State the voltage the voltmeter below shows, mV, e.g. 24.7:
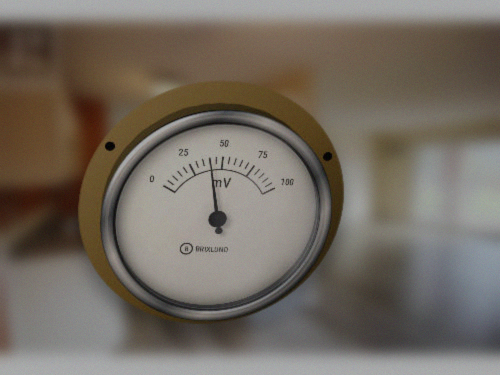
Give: 40
